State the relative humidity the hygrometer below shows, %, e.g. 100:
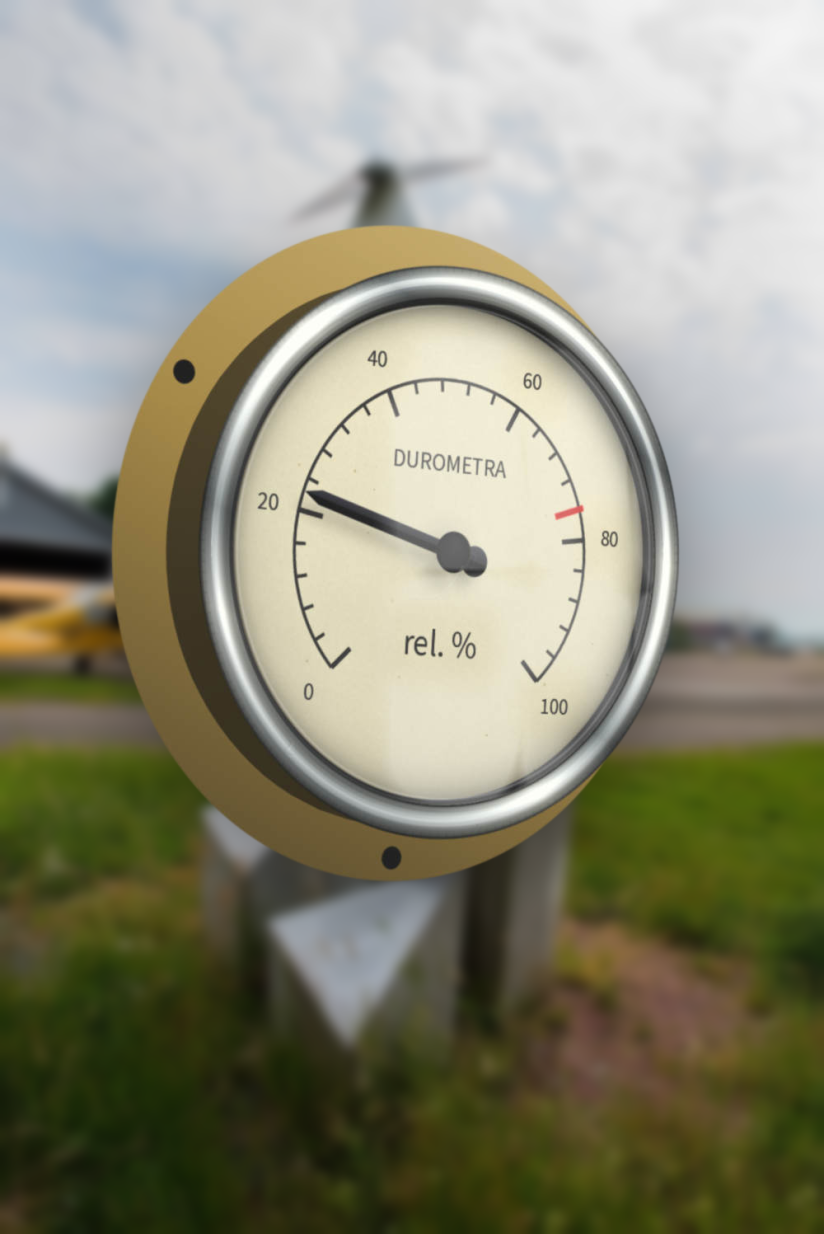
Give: 22
